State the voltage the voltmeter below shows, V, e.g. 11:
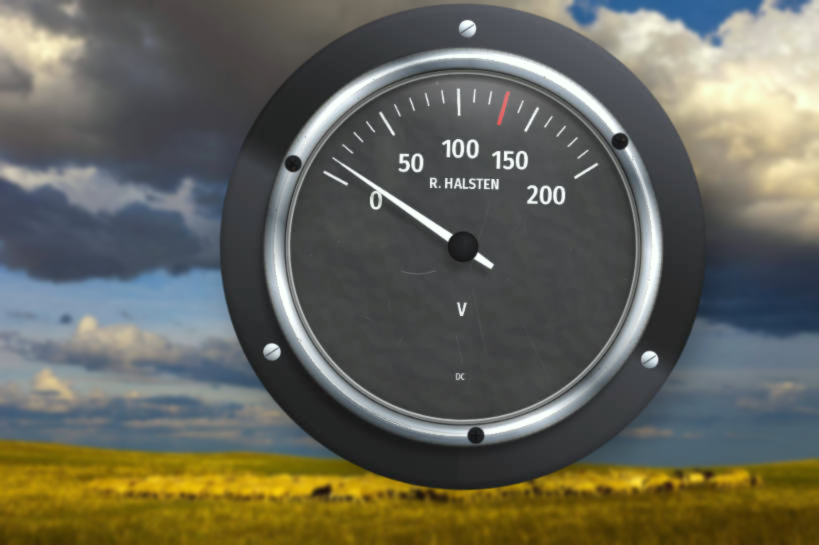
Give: 10
